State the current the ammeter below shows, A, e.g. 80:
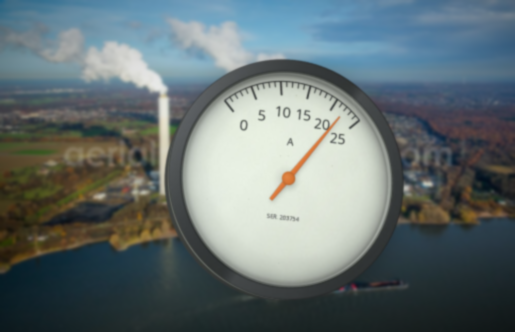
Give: 22
